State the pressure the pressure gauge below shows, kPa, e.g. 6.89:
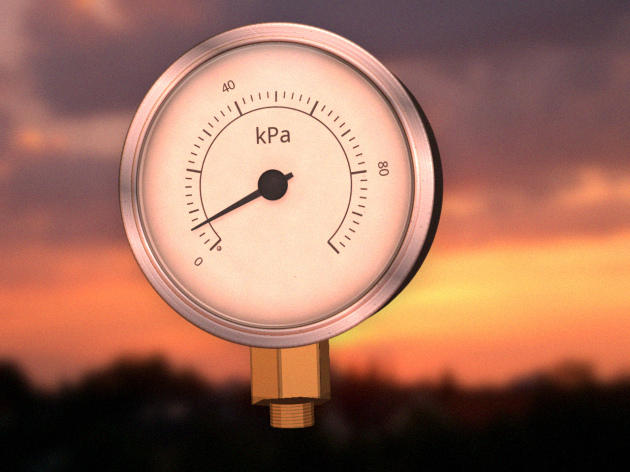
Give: 6
